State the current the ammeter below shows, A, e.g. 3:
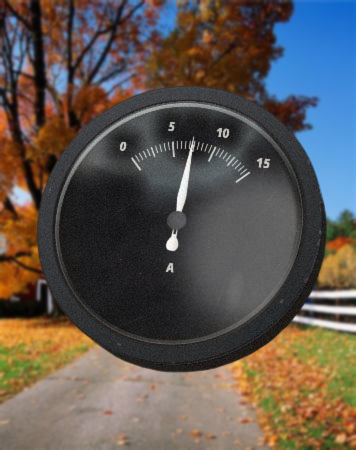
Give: 7.5
